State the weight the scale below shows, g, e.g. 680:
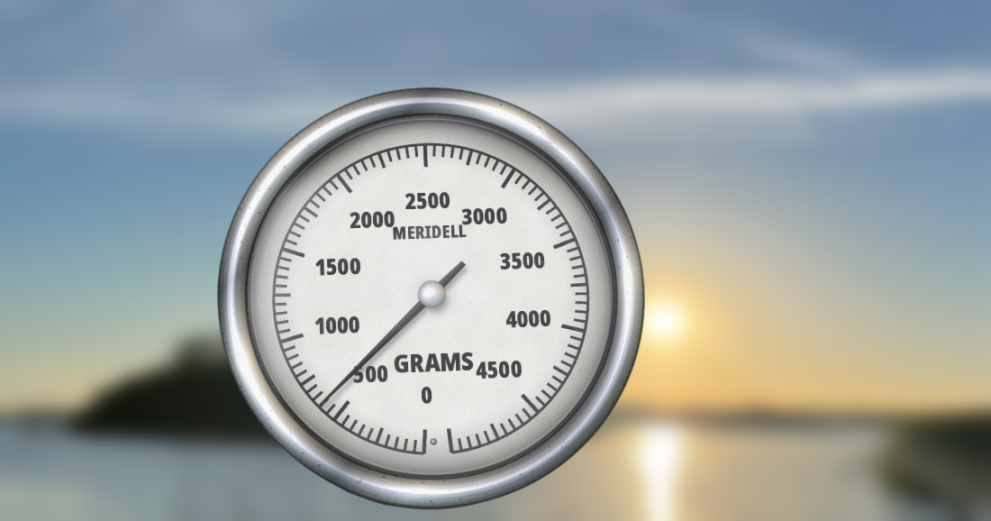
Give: 600
